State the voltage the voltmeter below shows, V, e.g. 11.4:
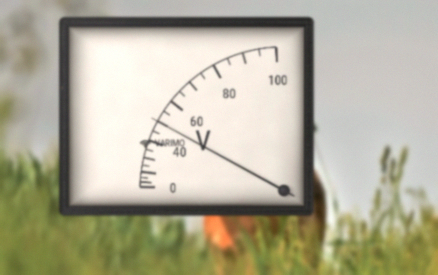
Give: 50
